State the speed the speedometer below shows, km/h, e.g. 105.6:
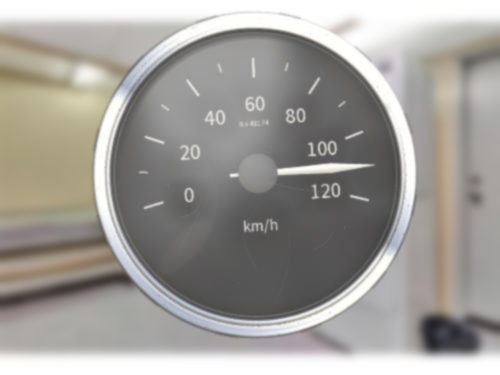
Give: 110
